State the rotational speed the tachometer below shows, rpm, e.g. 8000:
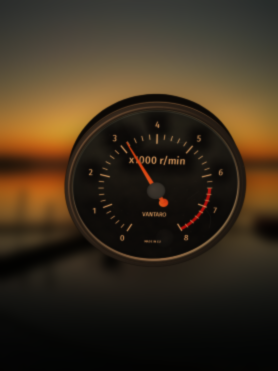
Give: 3200
